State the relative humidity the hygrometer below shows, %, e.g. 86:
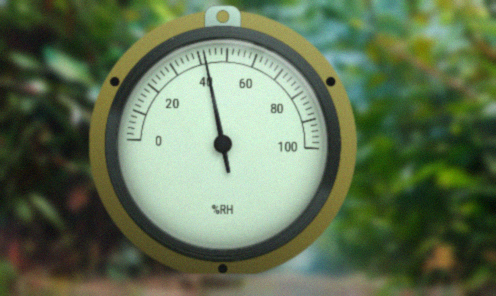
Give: 42
